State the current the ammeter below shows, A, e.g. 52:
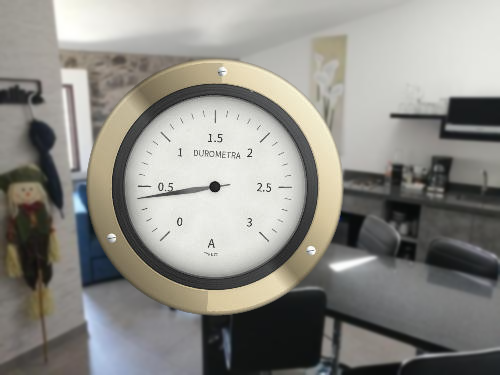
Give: 0.4
